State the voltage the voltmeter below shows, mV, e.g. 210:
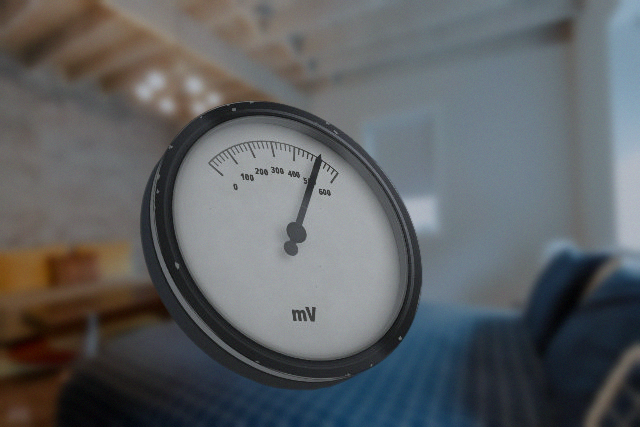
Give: 500
